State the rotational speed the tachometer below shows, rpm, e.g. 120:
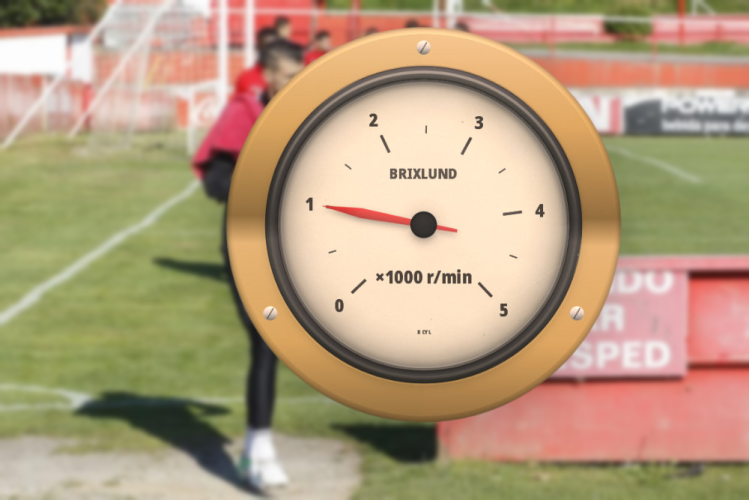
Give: 1000
